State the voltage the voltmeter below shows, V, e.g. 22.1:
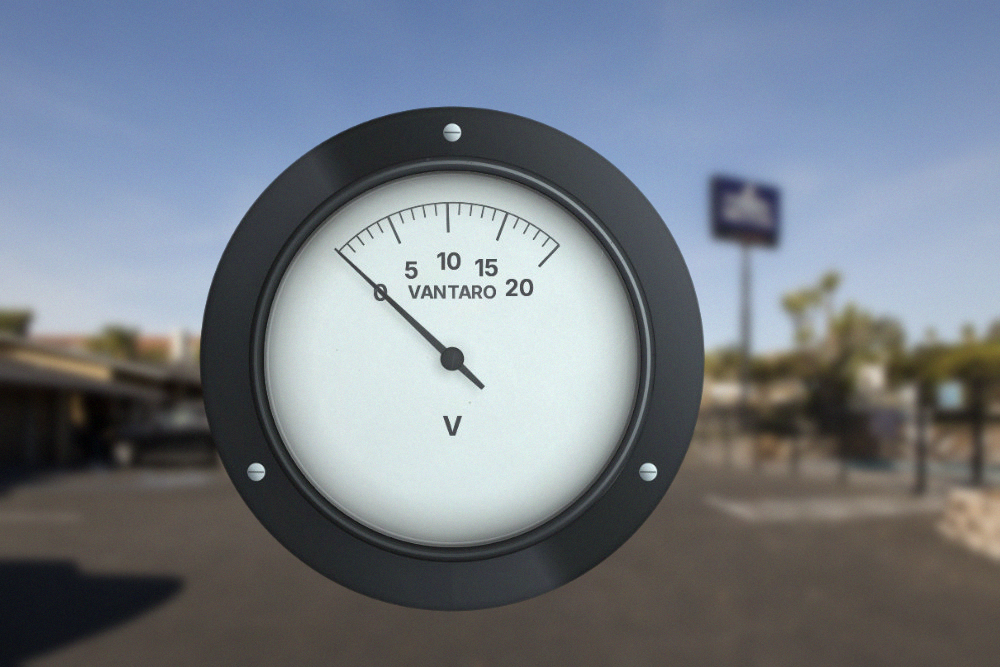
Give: 0
